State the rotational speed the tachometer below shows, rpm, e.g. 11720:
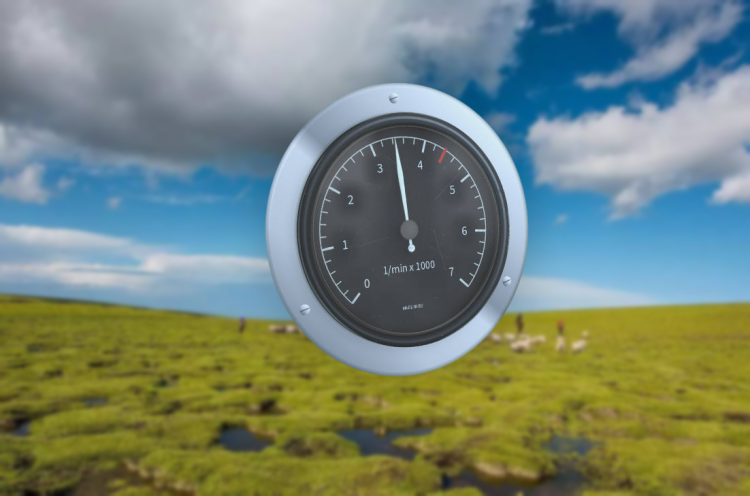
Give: 3400
